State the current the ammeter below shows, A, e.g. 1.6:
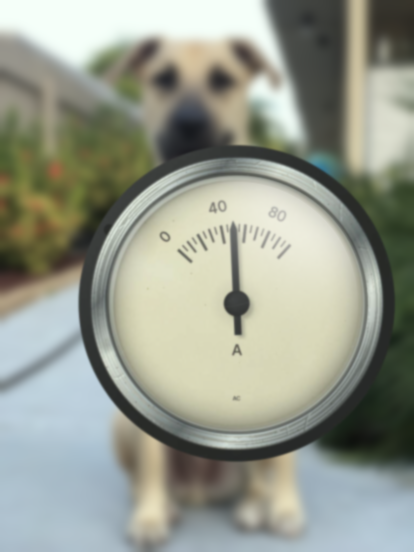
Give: 50
